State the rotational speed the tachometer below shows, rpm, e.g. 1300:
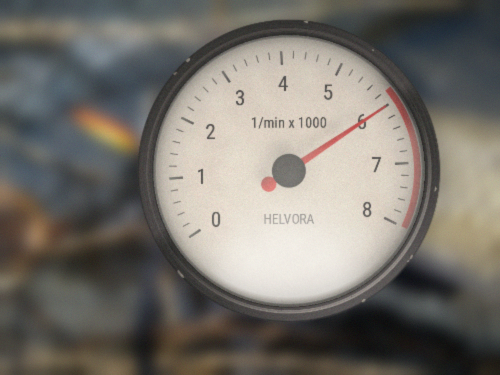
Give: 6000
